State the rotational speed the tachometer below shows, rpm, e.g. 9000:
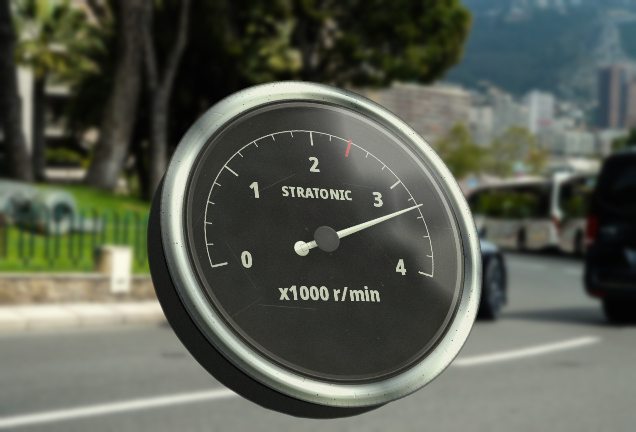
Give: 3300
